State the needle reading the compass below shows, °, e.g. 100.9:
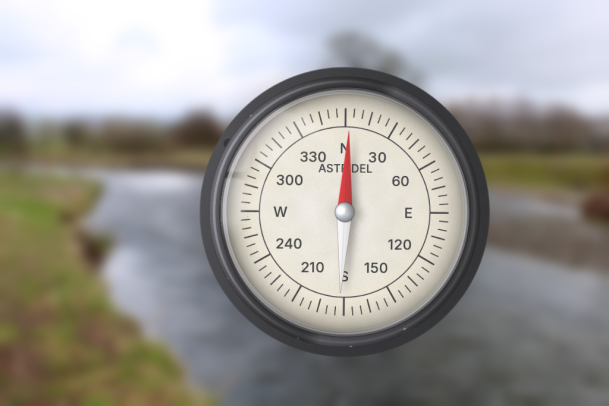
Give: 2.5
